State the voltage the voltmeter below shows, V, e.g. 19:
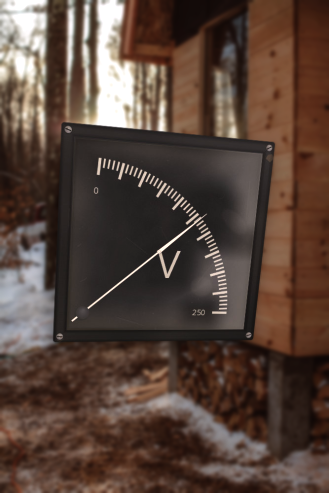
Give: 130
